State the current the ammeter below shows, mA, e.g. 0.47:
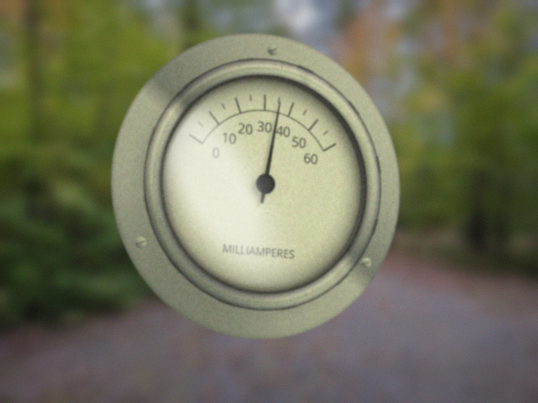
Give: 35
